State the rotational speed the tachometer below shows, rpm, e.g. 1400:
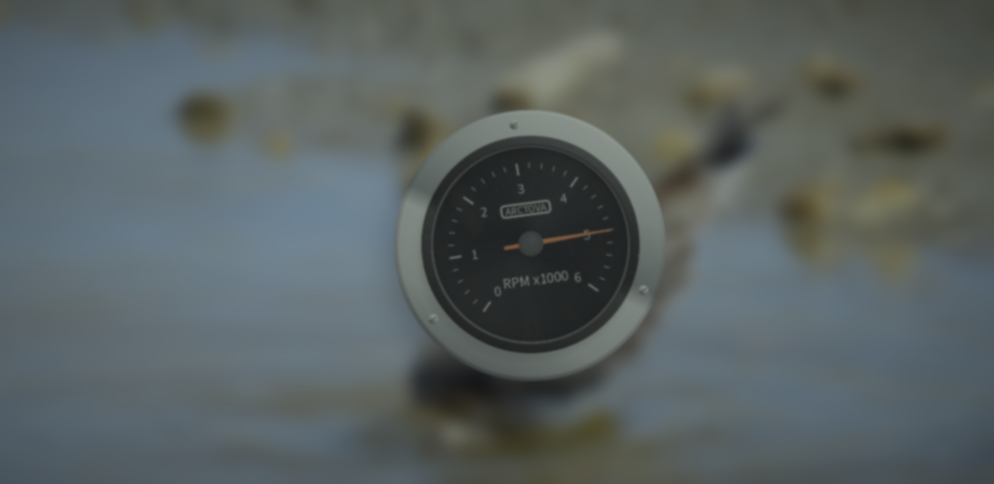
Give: 5000
